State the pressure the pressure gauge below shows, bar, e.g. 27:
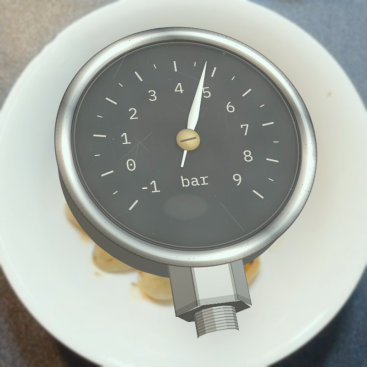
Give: 4.75
